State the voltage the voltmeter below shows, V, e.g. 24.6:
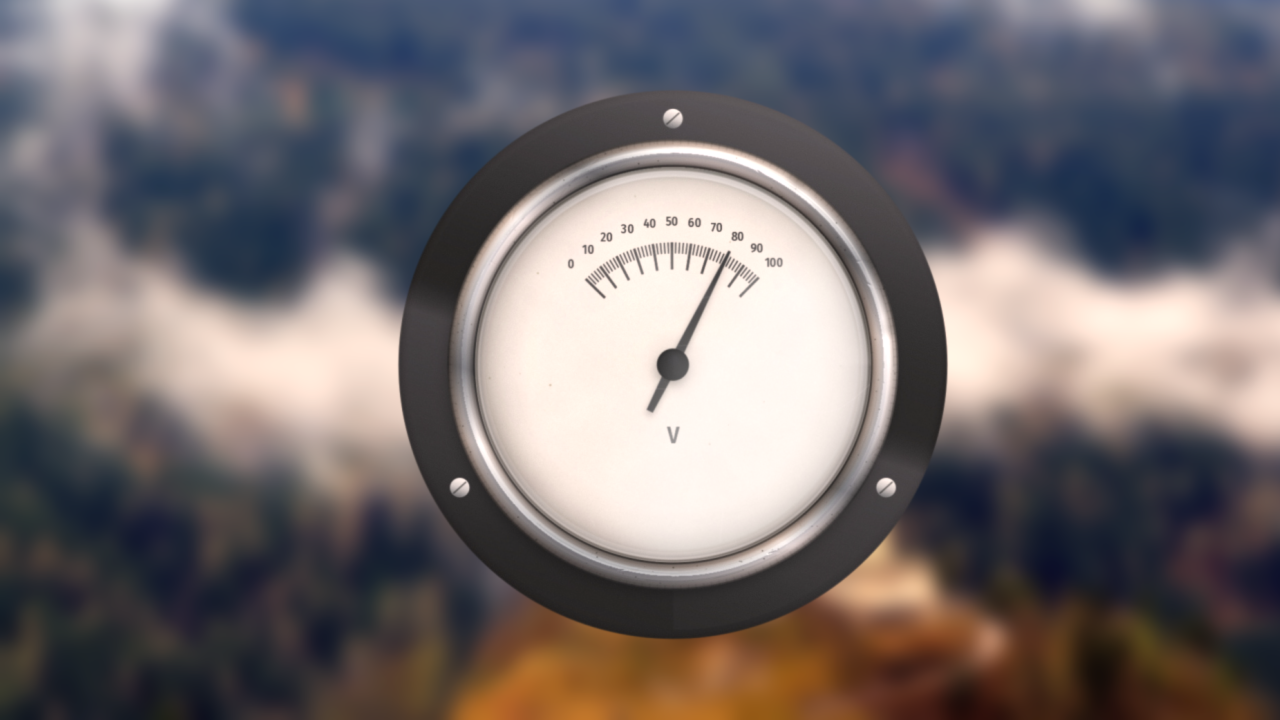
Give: 80
